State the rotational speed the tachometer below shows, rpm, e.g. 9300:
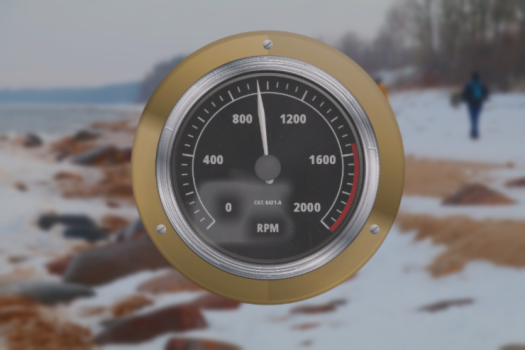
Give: 950
